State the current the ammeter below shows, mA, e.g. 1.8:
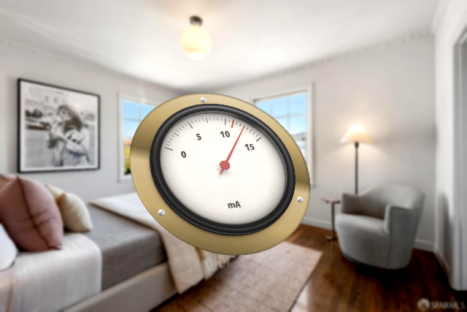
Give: 12.5
